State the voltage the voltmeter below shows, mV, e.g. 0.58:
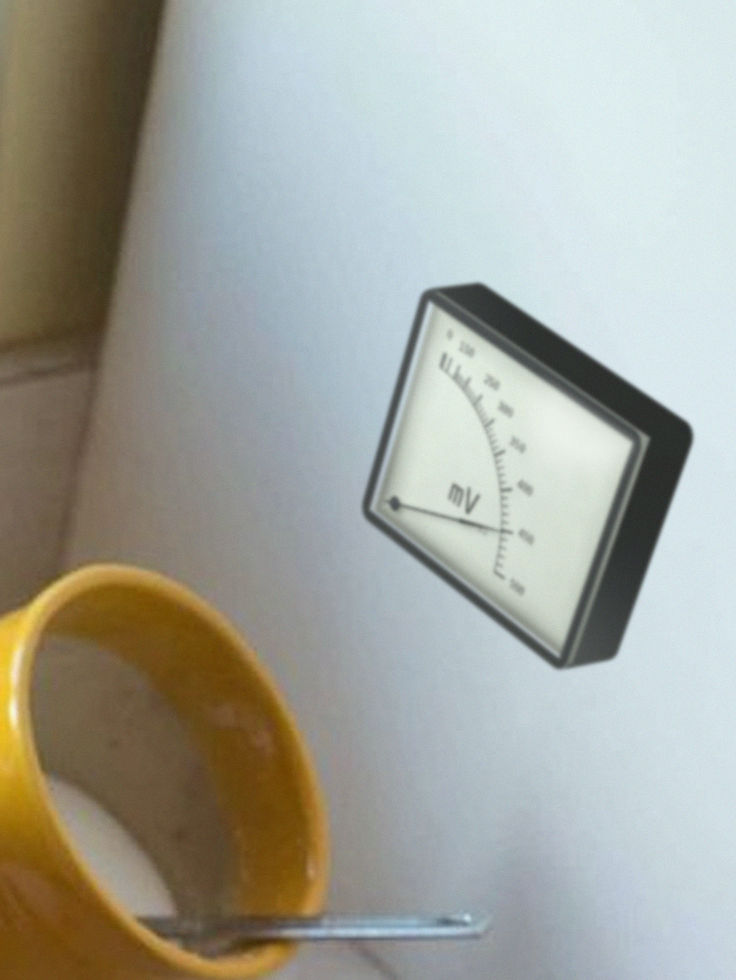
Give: 450
